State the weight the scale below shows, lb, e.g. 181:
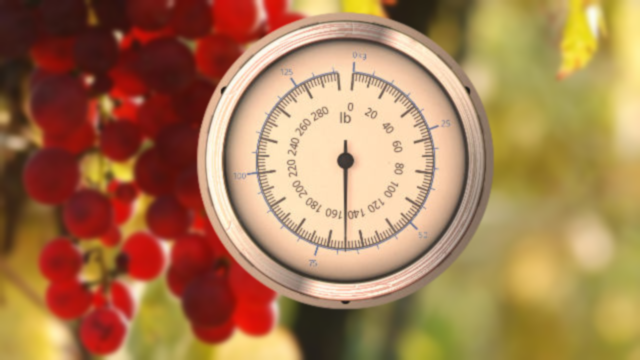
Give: 150
